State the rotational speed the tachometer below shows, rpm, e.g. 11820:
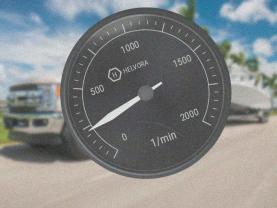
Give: 225
